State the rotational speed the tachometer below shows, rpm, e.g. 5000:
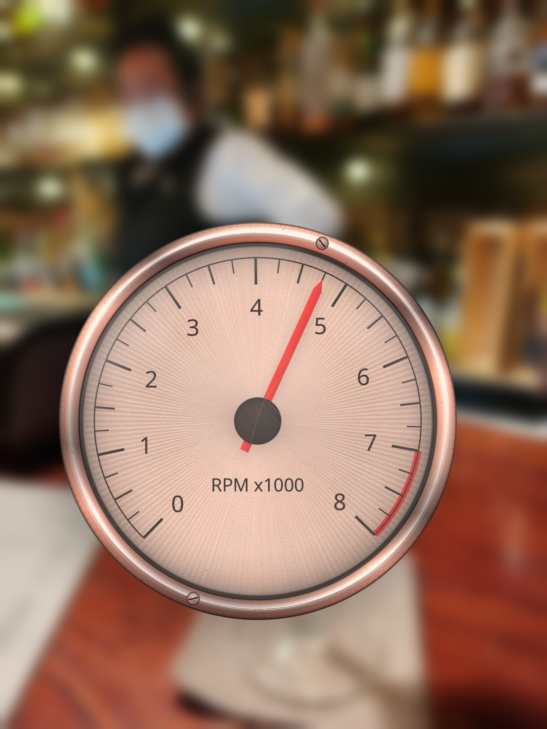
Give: 4750
